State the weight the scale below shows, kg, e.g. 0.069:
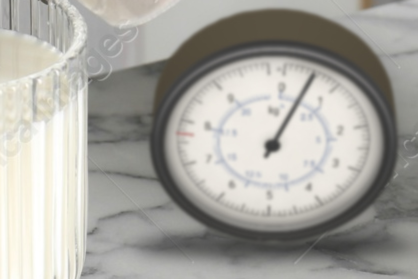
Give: 0.5
